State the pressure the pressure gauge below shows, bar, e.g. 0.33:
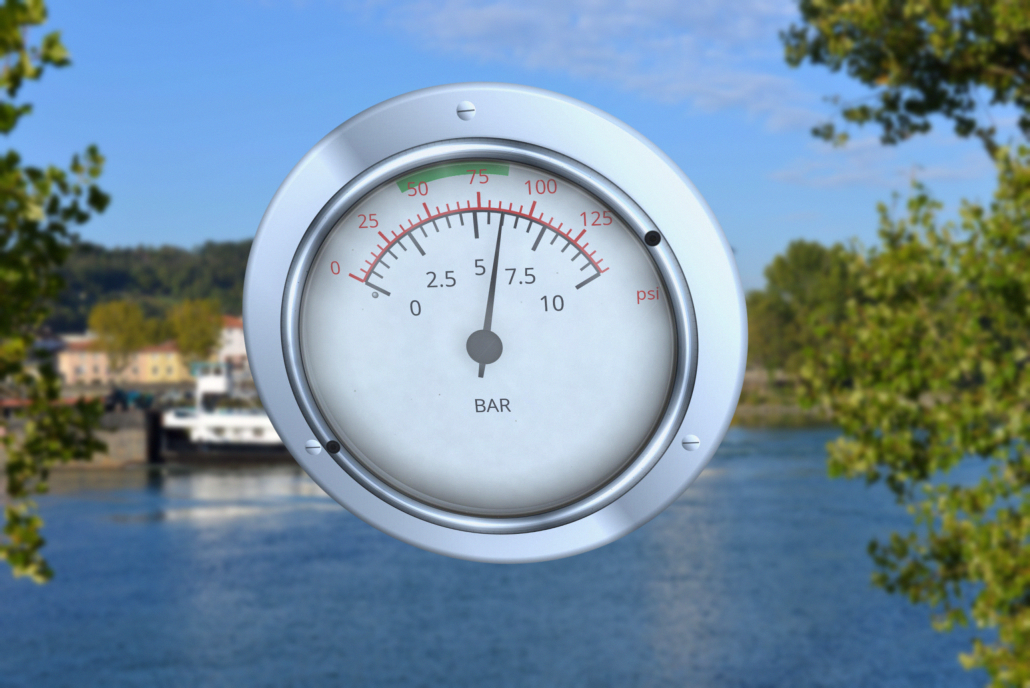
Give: 6
